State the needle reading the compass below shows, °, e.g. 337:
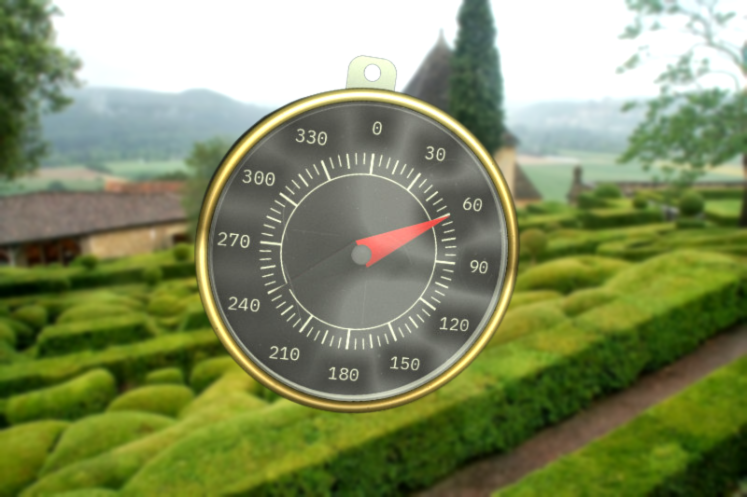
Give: 60
